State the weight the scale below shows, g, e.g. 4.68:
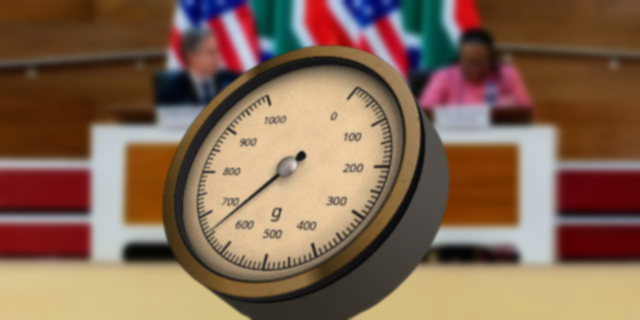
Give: 650
